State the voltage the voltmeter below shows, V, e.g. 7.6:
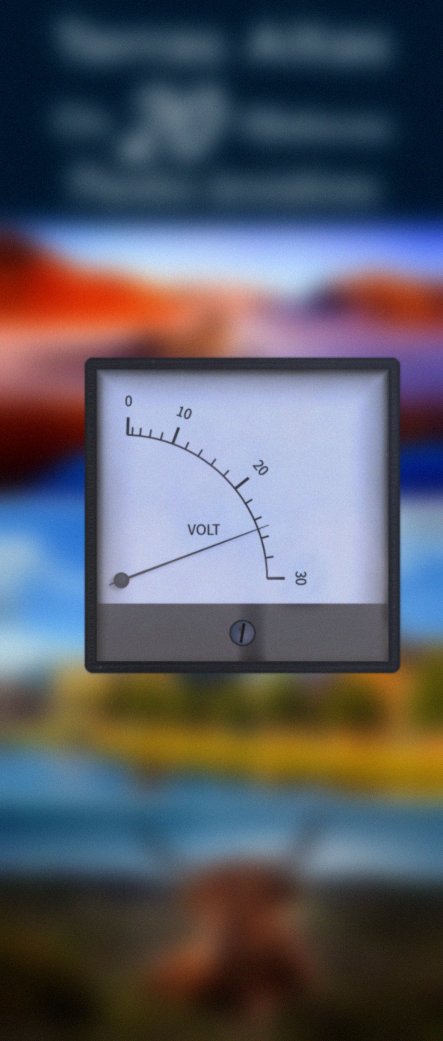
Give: 25
